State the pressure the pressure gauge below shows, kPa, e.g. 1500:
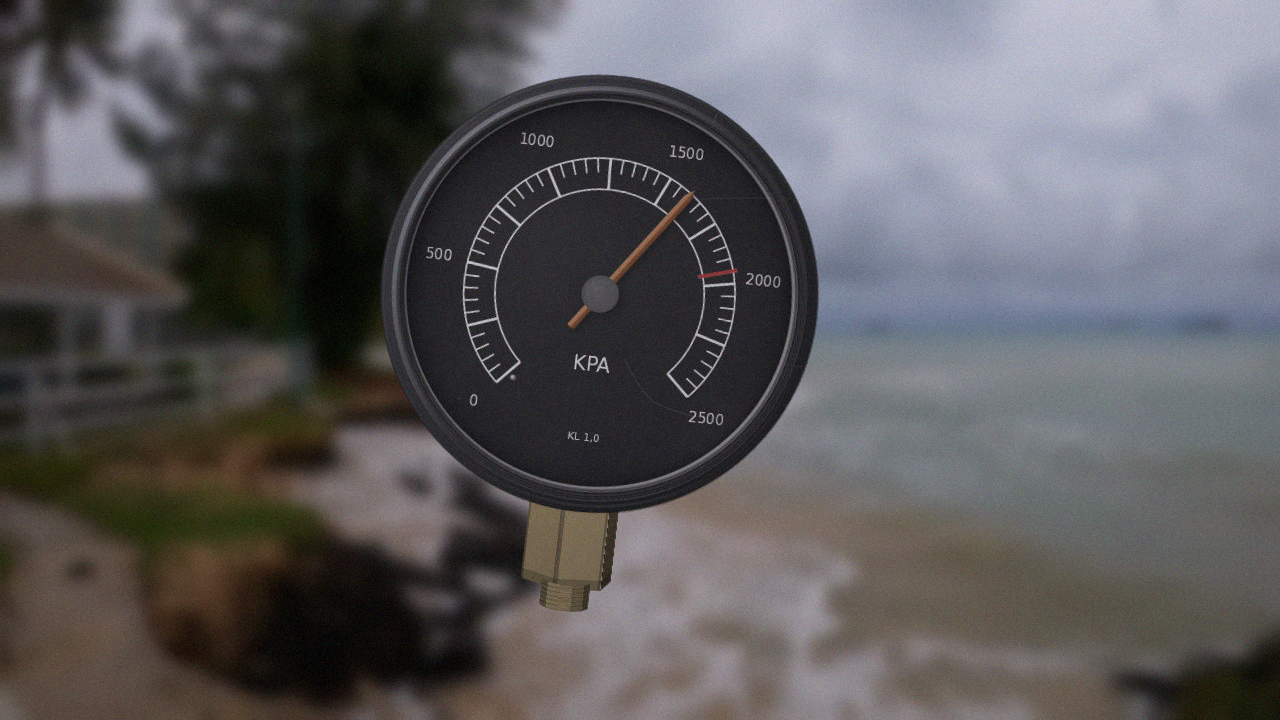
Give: 1600
